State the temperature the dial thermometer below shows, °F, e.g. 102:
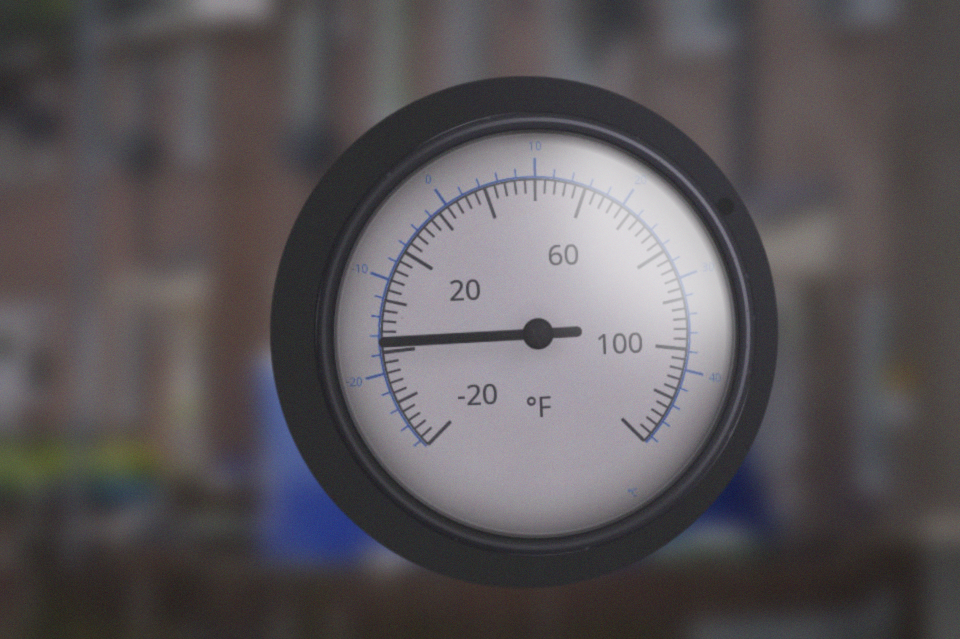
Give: 2
